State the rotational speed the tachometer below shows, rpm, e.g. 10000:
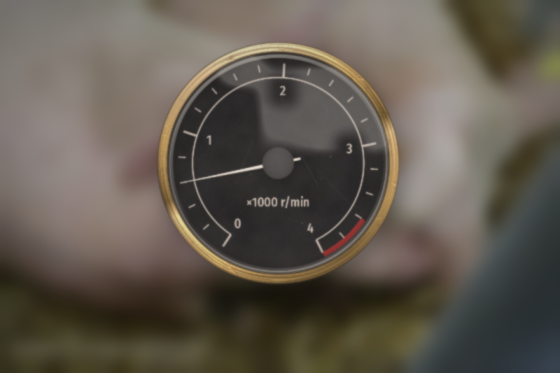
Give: 600
